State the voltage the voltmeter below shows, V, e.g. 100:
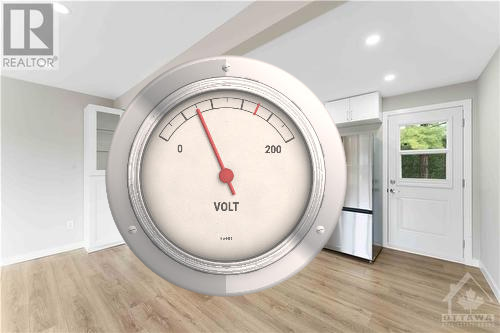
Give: 60
